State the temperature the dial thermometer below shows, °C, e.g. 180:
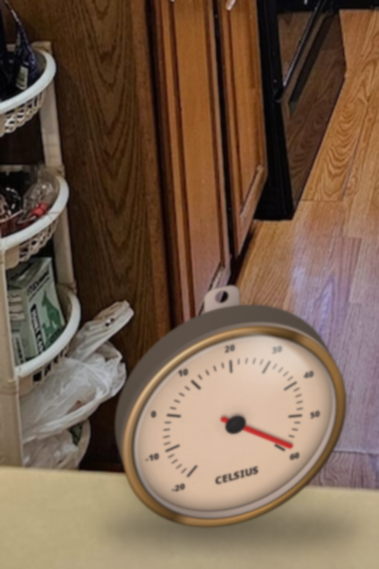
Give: 58
